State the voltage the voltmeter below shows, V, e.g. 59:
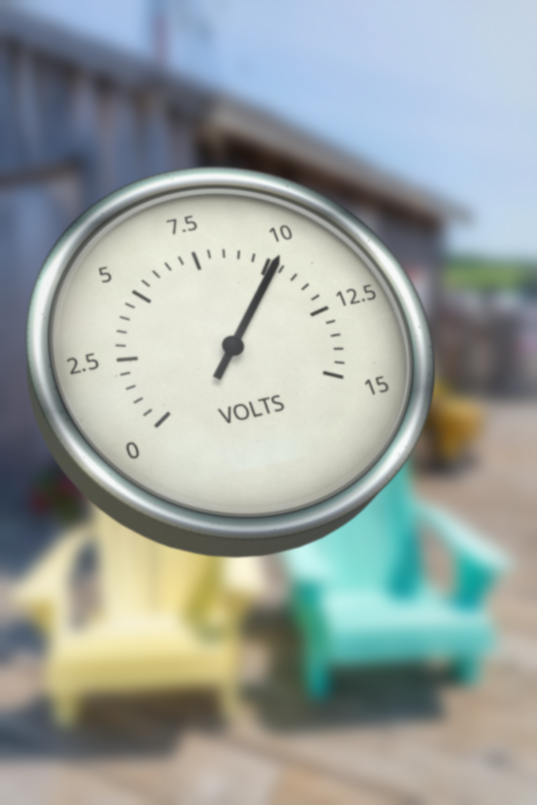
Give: 10.25
